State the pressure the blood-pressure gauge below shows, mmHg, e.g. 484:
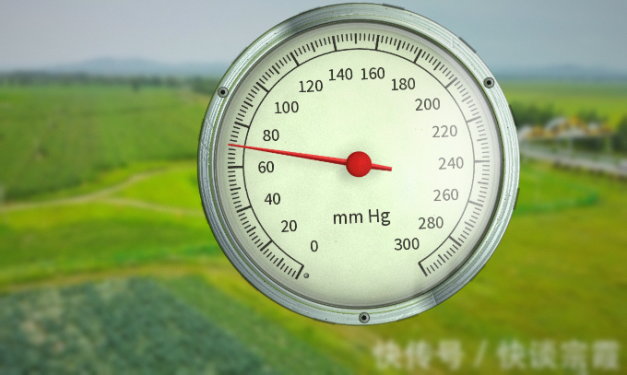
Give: 70
